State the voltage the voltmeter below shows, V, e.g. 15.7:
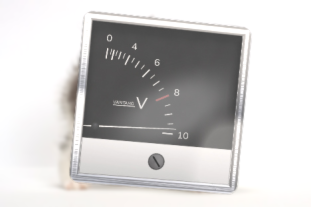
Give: 9.75
